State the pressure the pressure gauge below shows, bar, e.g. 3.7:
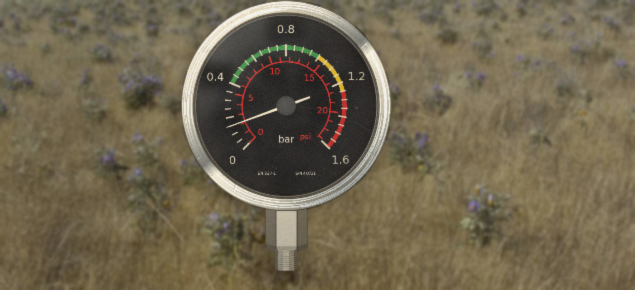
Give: 0.15
